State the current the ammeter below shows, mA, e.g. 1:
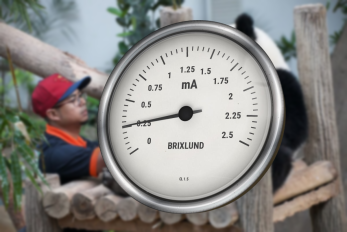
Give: 0.25
